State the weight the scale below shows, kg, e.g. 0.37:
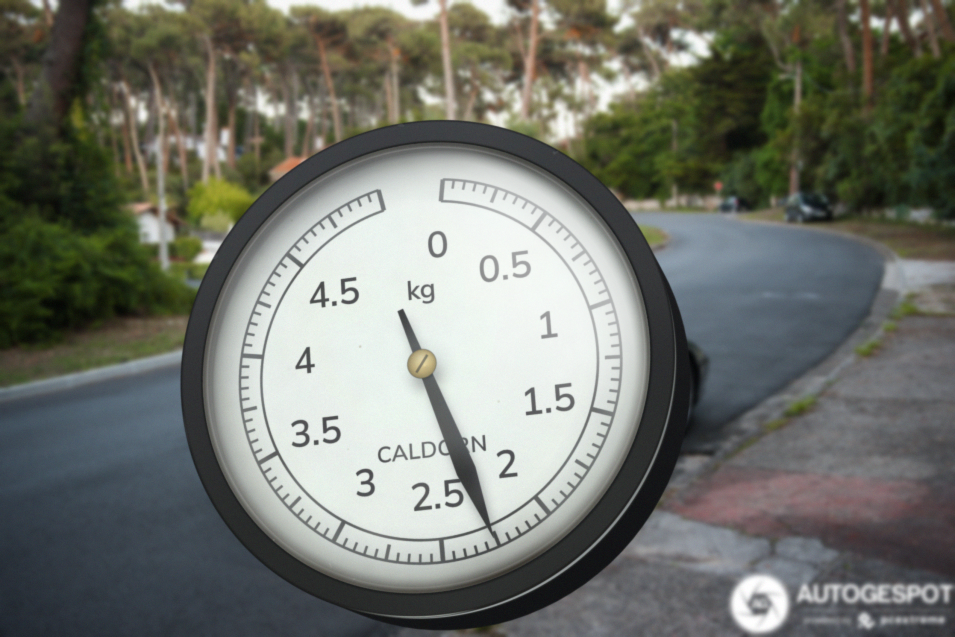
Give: 2.25
